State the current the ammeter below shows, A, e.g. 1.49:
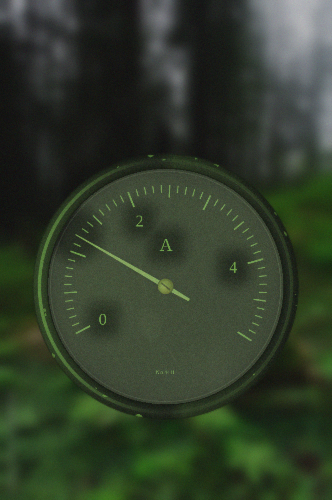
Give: 1.2
